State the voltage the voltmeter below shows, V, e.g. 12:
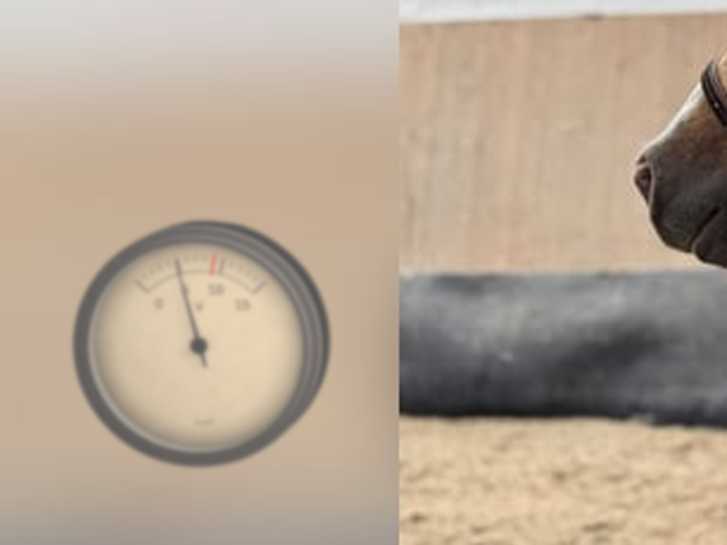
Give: 5
